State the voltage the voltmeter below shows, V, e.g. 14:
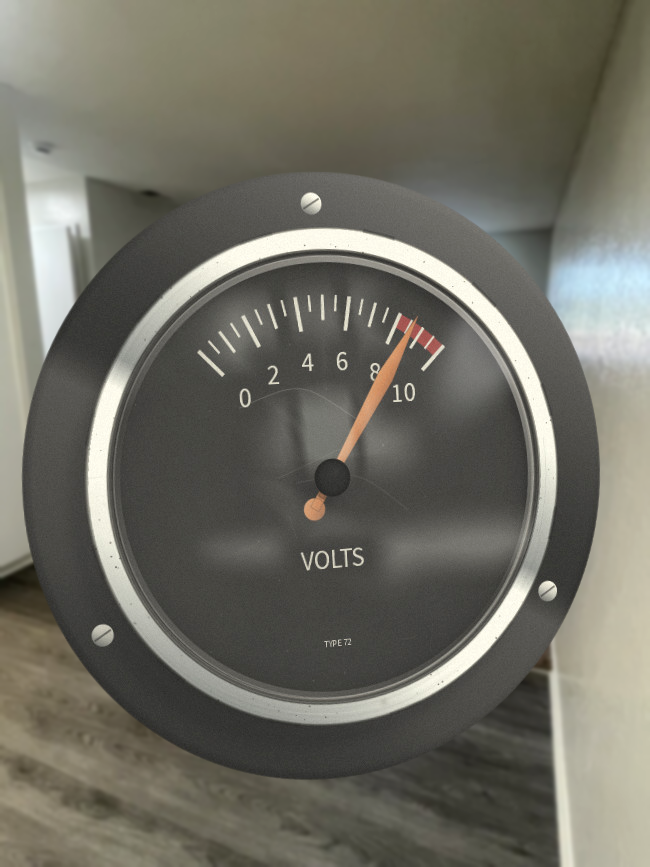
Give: 8.5
